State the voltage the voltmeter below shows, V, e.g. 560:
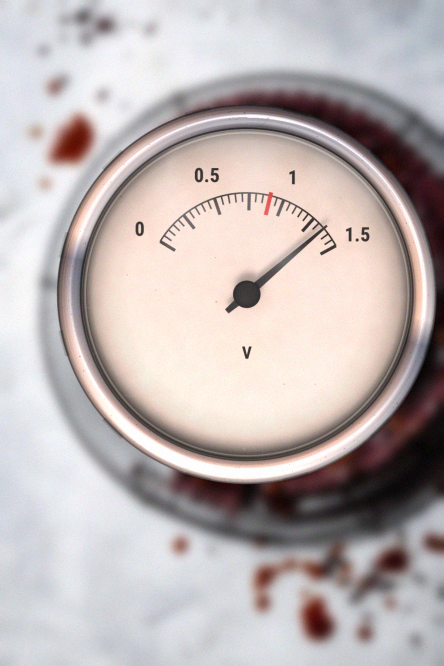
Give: 1.35
